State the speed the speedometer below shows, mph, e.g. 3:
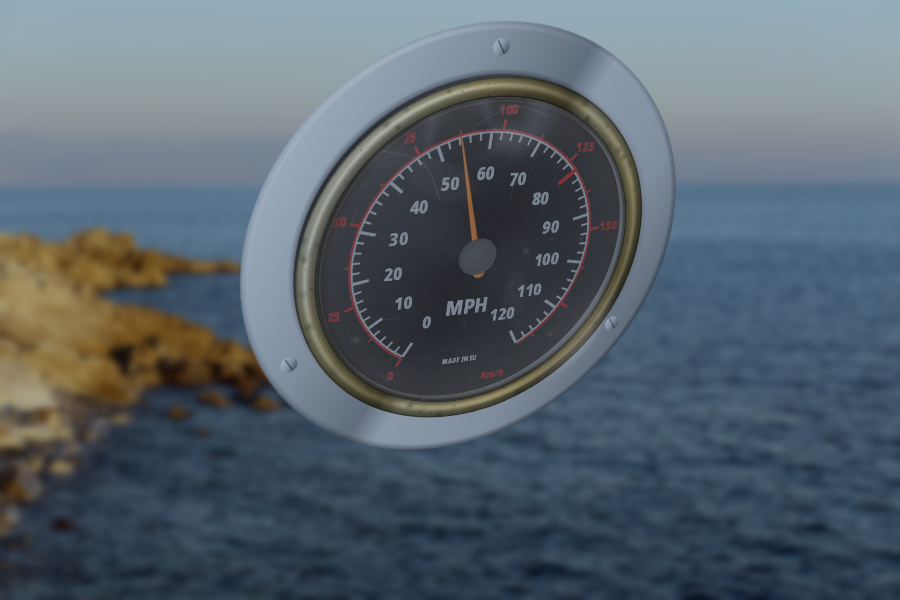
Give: 54
